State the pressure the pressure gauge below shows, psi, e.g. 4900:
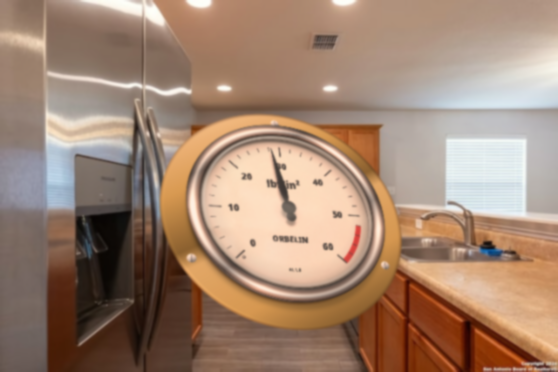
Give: 28
